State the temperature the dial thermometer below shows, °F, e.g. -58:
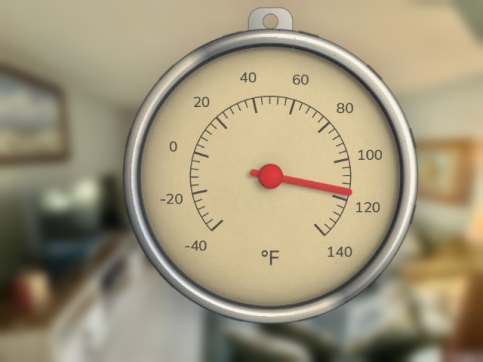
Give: 116
